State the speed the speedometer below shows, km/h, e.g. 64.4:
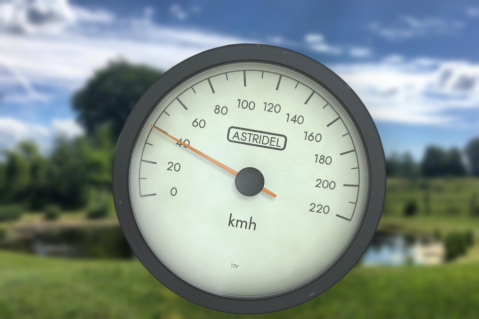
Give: 40
